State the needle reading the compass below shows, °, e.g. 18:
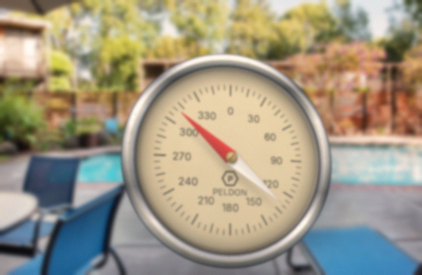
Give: 310
